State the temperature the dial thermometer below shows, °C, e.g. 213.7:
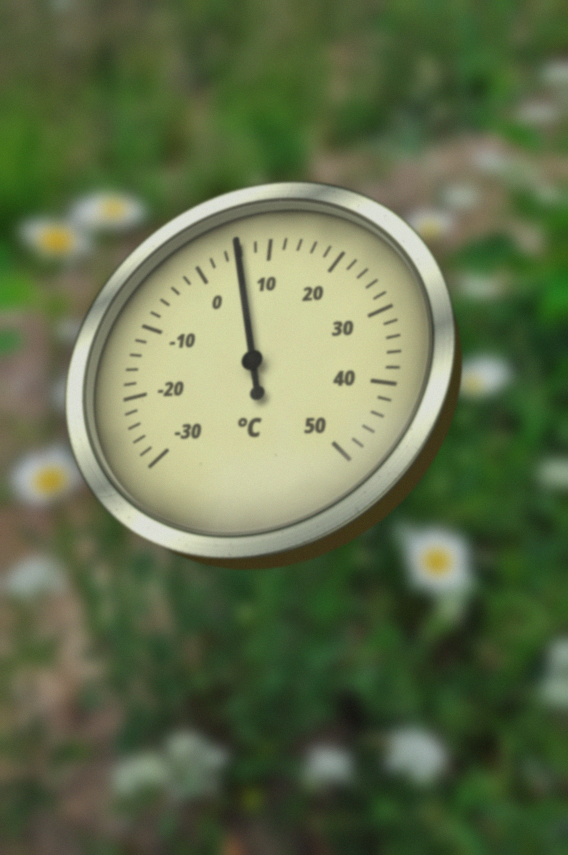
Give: 6
